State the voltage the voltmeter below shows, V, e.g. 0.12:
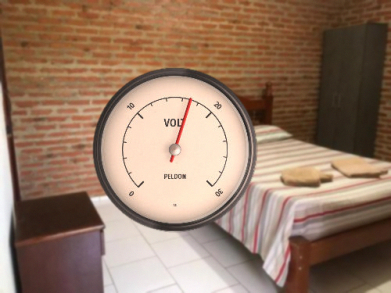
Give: 17
